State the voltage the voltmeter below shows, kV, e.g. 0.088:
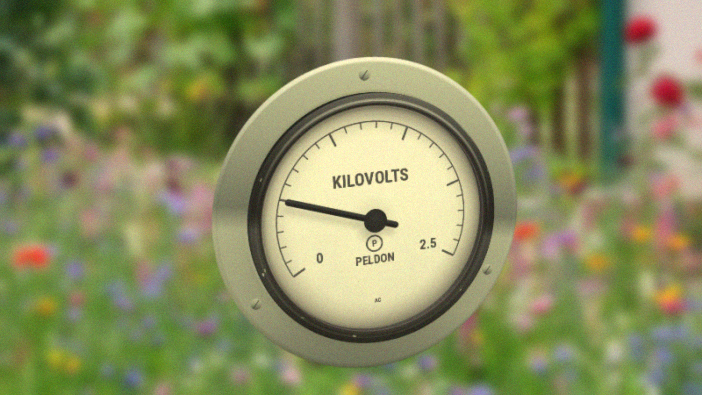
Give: 0.5
